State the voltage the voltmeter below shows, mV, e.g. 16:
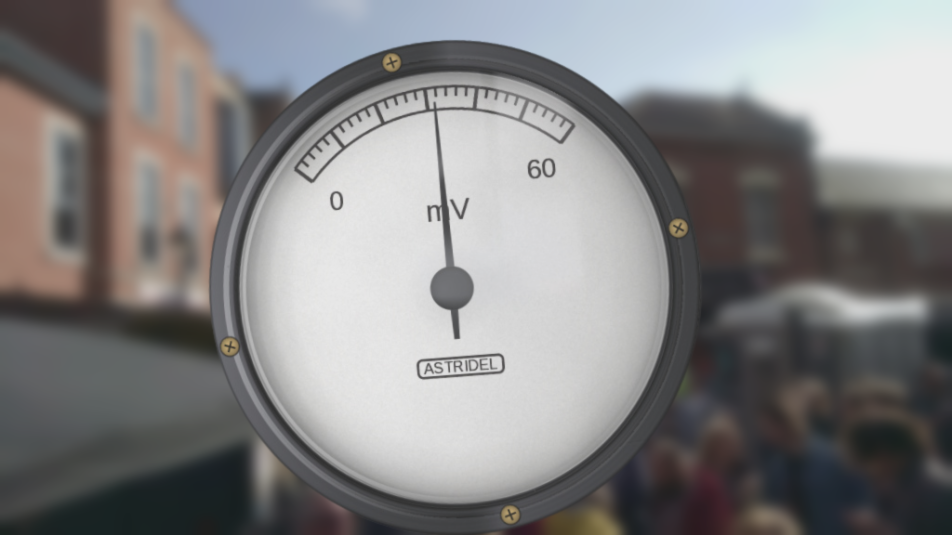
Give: 32
